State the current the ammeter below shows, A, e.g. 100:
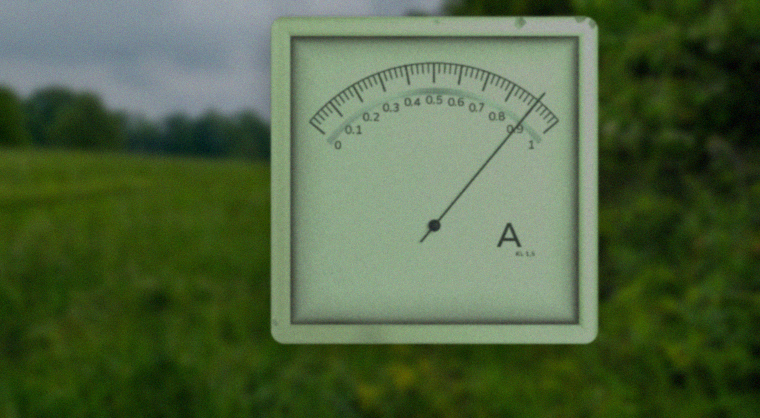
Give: 0.9
